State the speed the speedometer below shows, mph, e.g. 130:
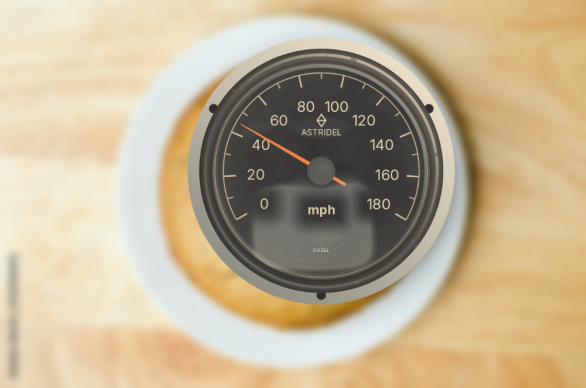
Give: 45
